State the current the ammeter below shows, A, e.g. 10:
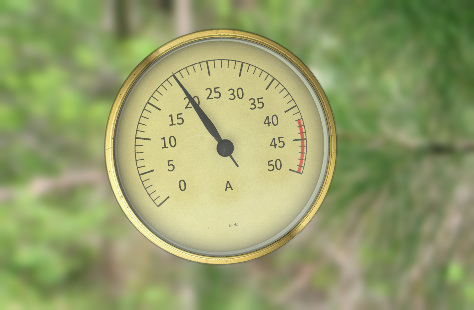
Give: 20
